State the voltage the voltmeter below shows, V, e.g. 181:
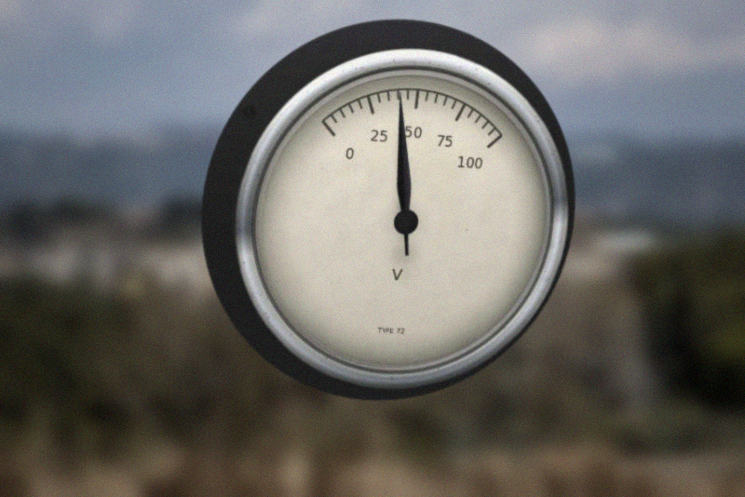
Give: 40
